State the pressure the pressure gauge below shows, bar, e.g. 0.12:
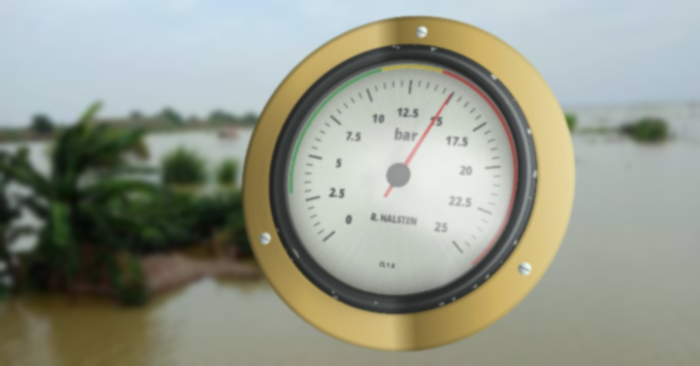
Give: 15
